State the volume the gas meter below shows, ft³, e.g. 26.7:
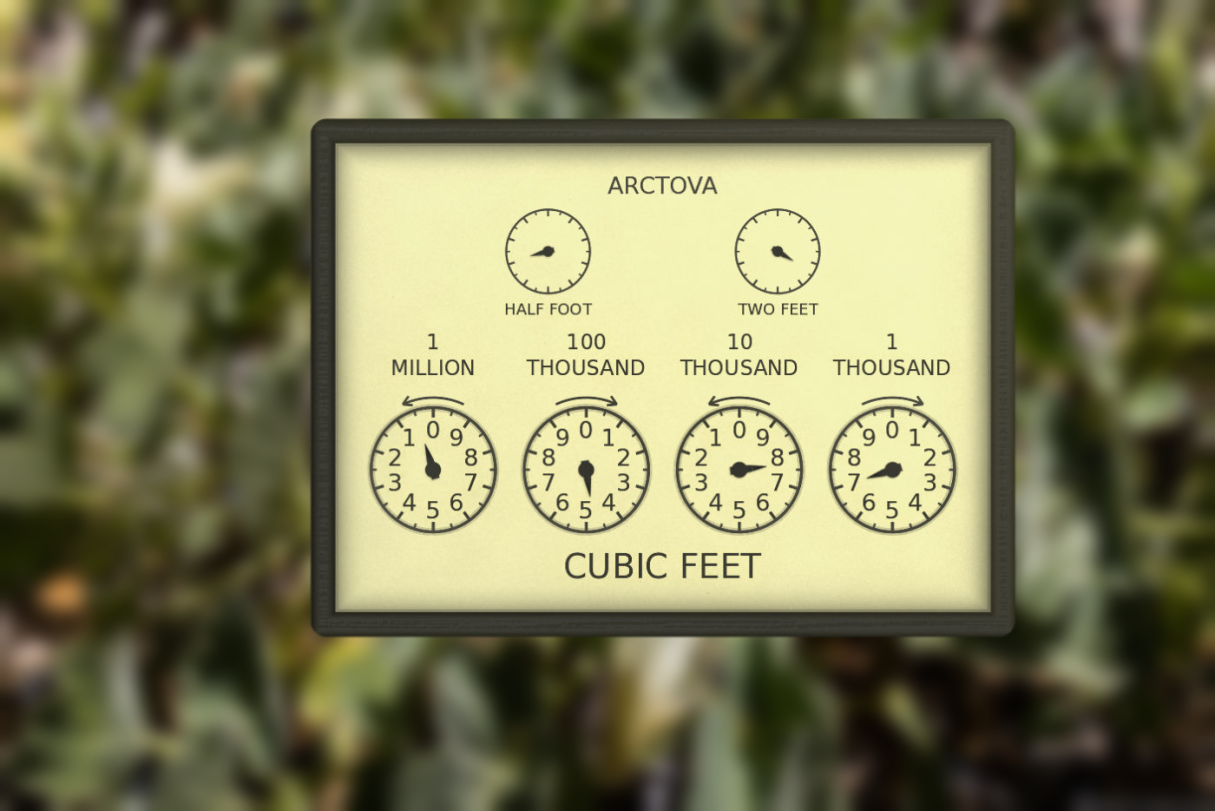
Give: 47700
